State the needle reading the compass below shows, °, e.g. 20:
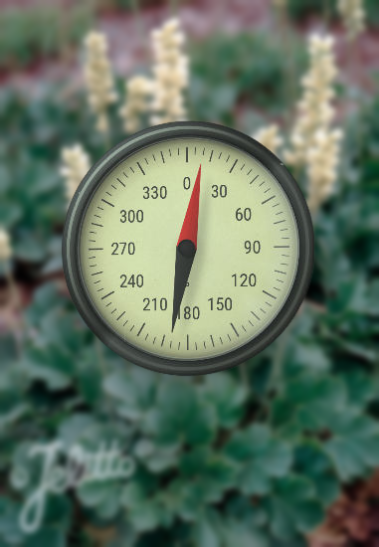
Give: 10
